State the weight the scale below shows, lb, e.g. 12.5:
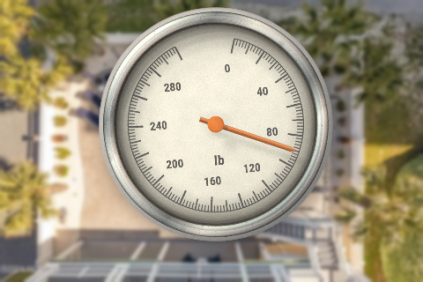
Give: 90
